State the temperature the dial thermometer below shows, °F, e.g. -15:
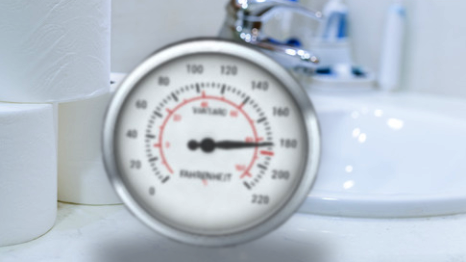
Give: 180
